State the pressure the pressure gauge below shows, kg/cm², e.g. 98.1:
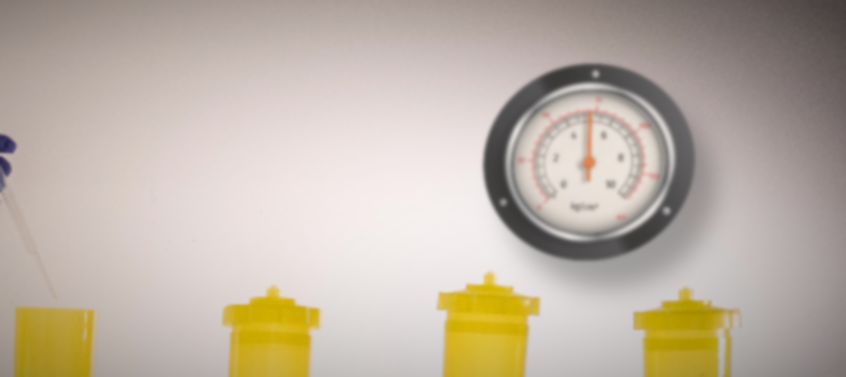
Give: 5
